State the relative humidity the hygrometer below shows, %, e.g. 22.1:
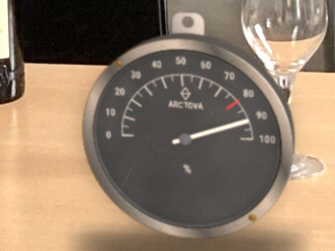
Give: 90
